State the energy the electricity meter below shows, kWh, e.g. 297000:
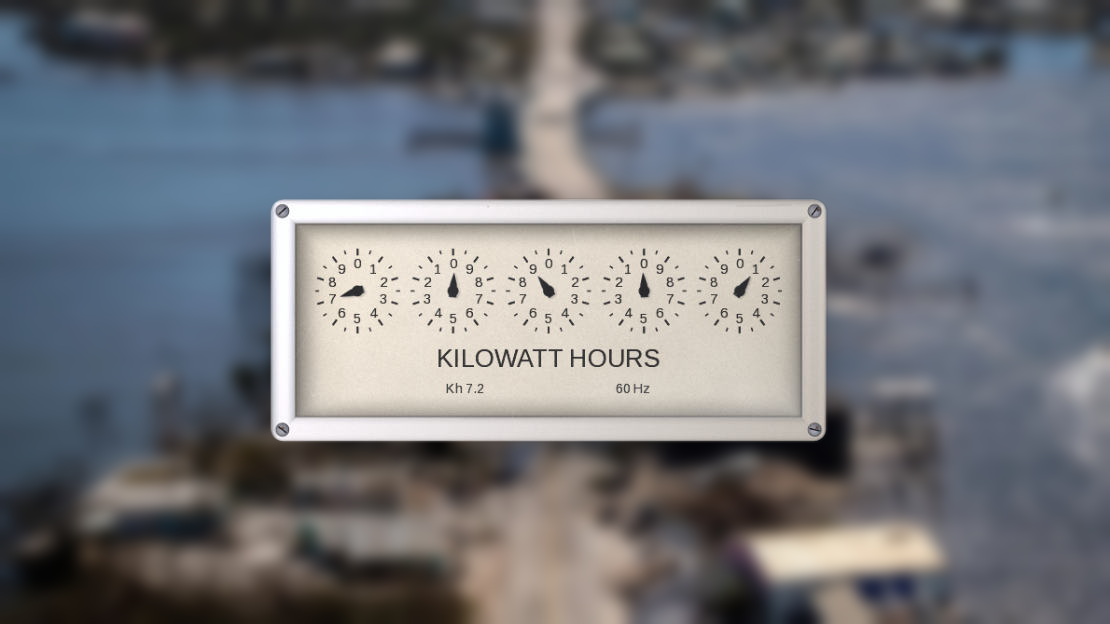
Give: 69901
